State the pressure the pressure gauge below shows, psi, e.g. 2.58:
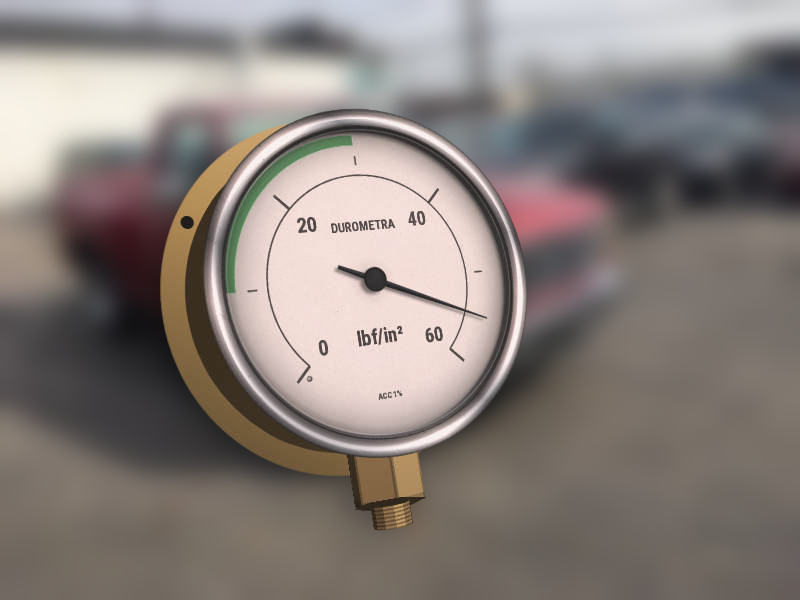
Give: 55
